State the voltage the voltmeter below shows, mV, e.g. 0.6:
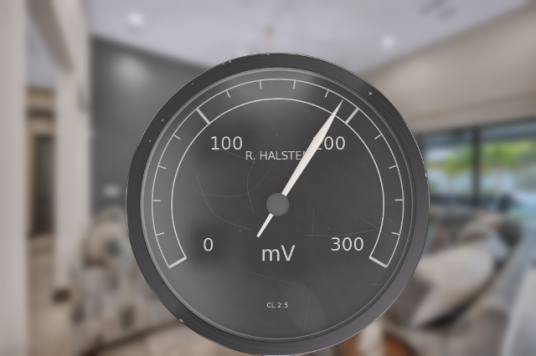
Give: 190
